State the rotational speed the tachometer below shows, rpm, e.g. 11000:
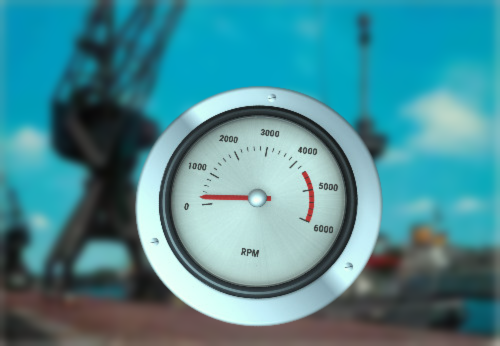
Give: 200
